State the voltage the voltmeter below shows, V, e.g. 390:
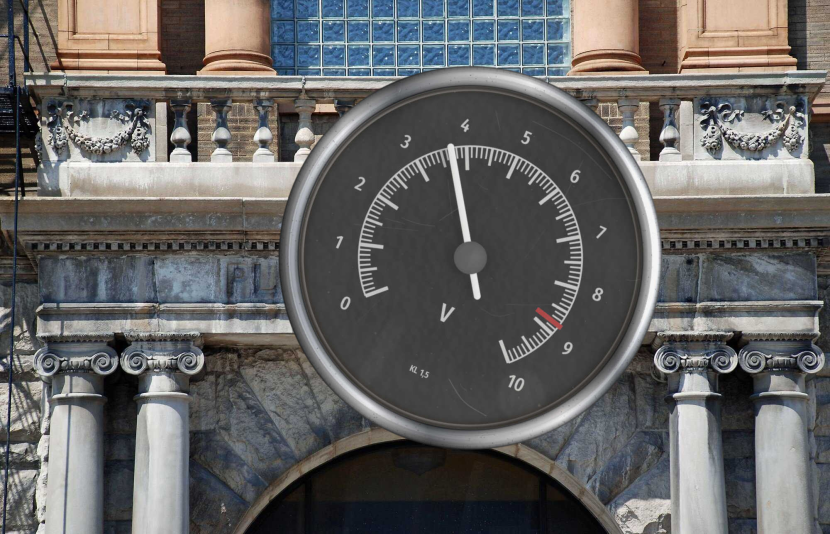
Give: 3.7
